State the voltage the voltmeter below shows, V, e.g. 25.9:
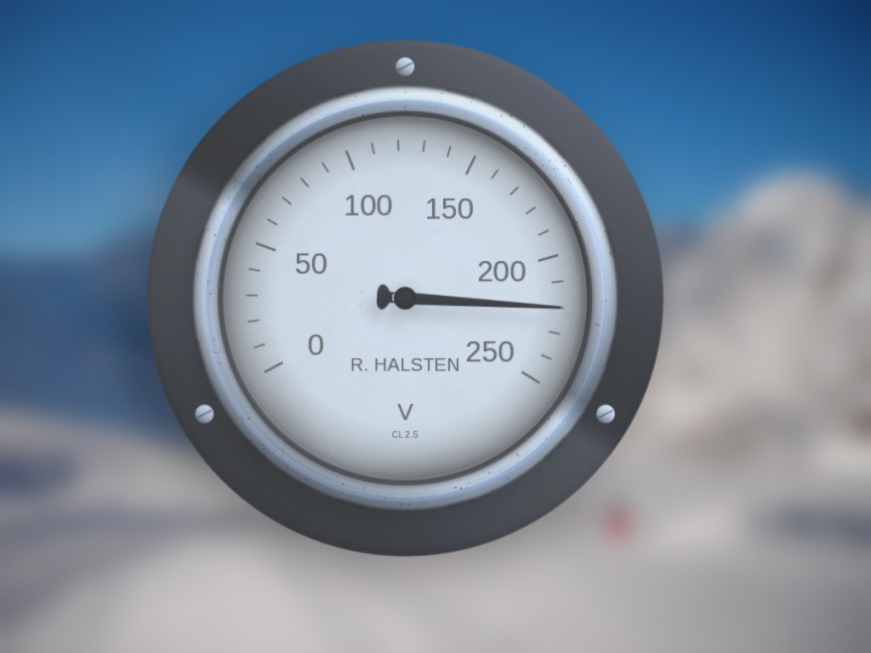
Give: 220
